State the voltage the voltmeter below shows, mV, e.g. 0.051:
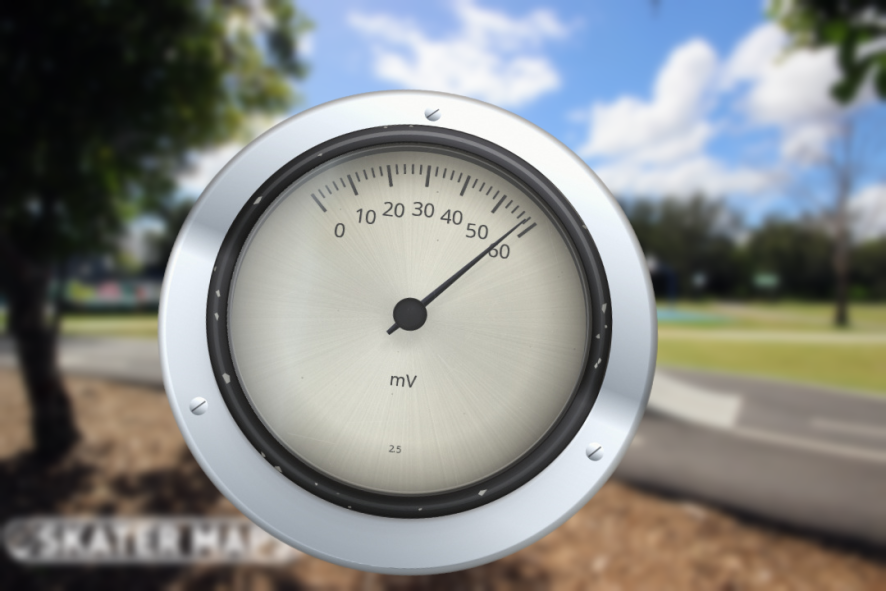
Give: 58
